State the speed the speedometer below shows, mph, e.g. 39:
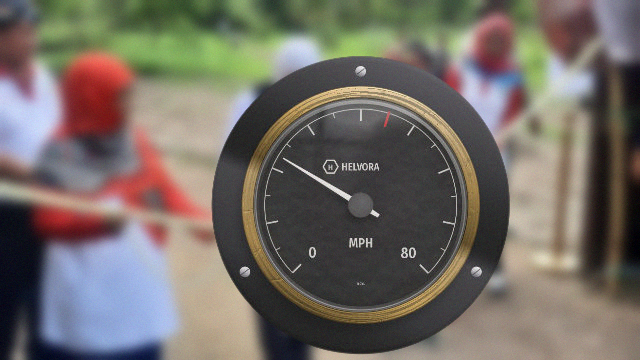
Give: 22.5
